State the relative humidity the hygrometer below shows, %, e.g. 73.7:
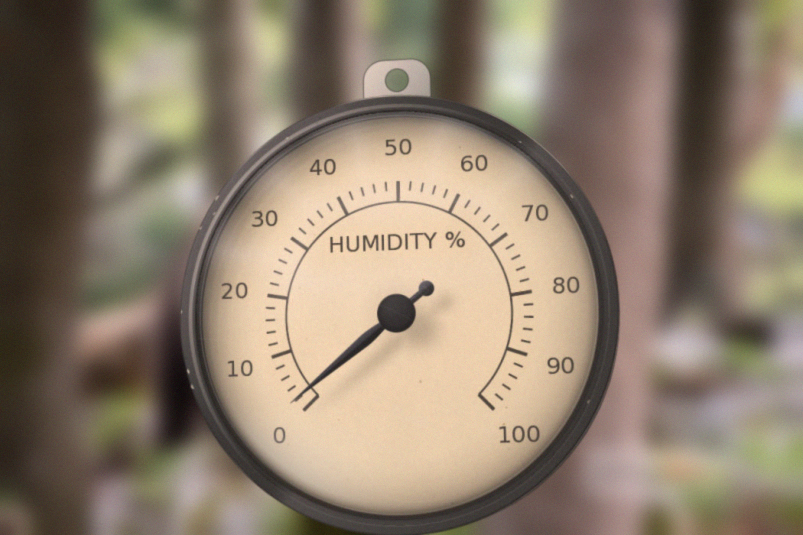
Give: 2
